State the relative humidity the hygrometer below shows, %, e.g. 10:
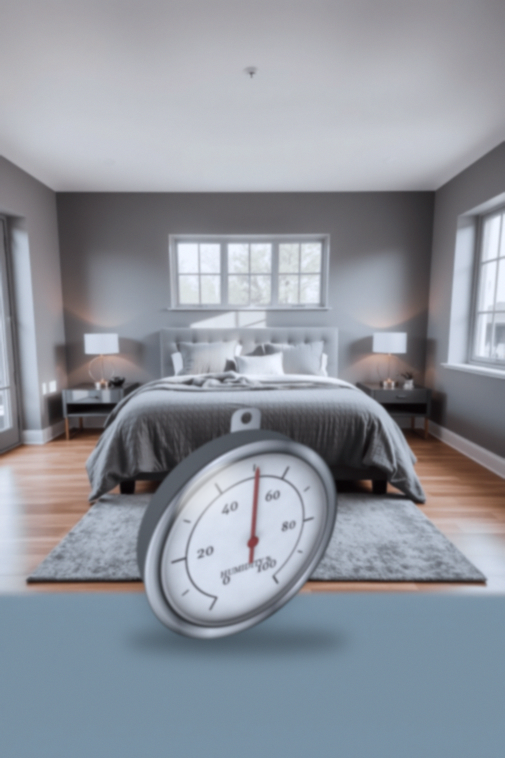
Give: 50
